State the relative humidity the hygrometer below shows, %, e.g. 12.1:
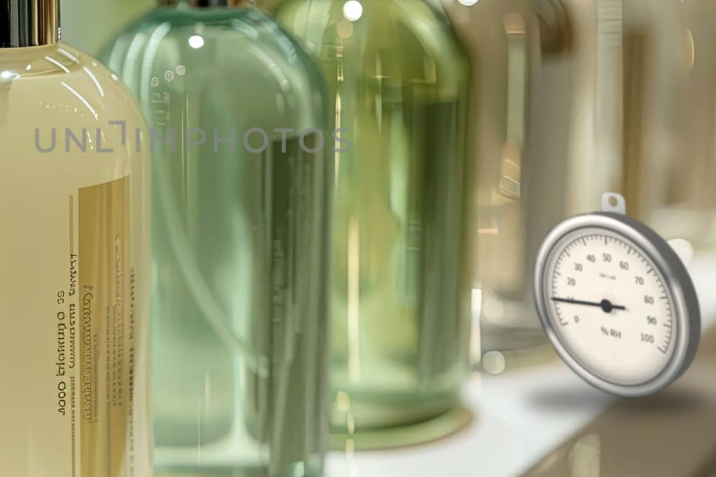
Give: 10
